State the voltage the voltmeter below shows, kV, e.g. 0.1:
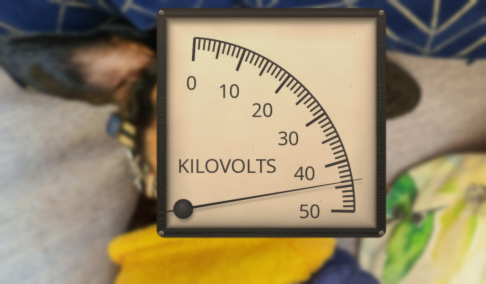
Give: 44
